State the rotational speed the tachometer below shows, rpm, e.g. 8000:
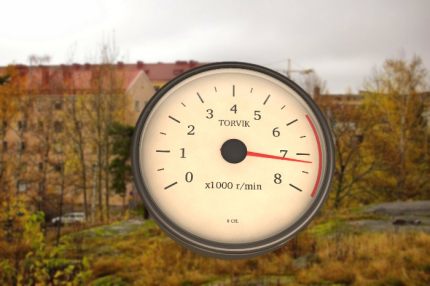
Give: 7250
